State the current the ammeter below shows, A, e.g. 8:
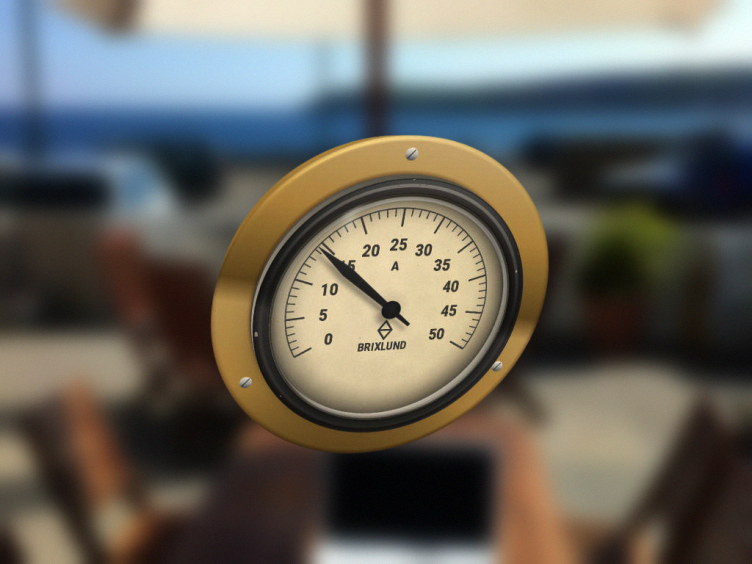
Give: 14.5
